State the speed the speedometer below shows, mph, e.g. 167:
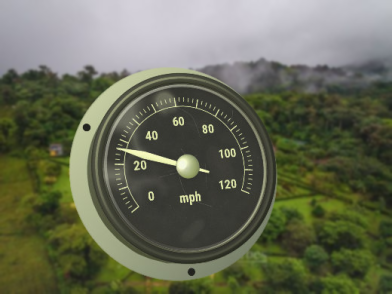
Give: 26
